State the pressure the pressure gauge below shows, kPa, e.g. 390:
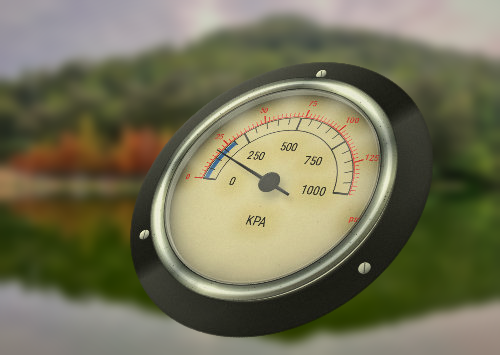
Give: 125
